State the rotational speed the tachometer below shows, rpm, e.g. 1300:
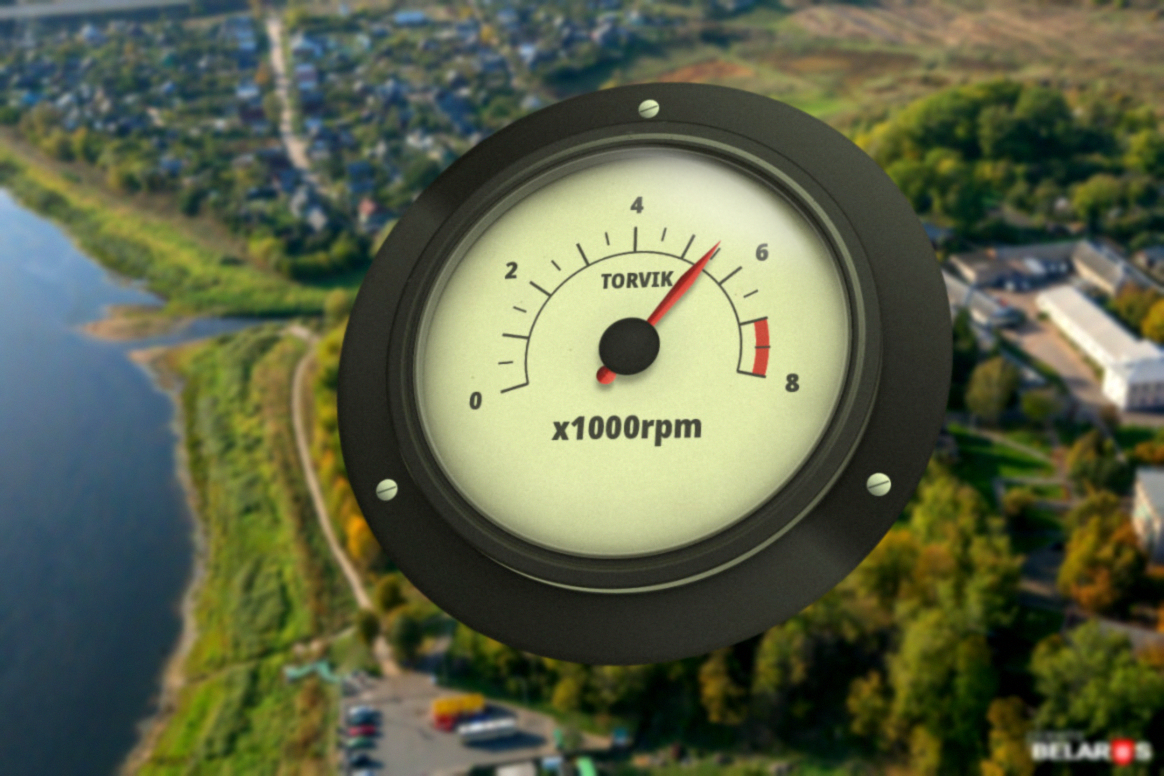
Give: 5500
